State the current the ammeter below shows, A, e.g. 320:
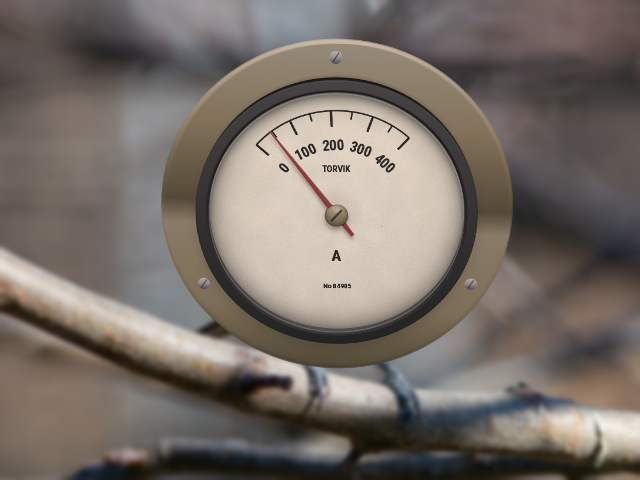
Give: 50
